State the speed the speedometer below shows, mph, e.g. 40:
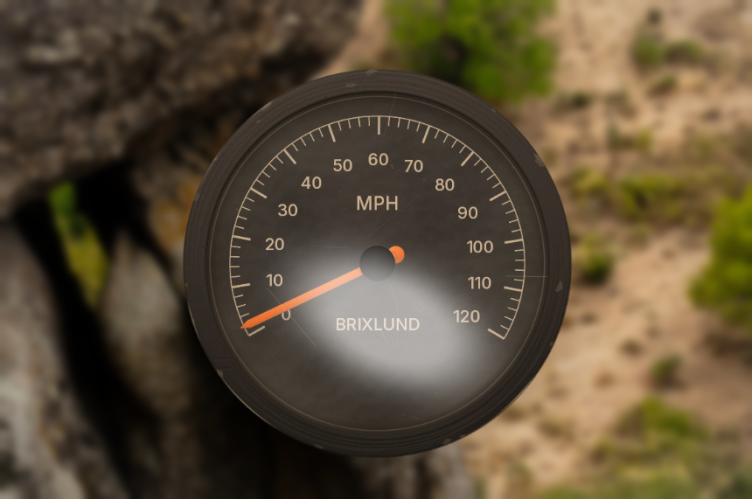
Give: 2
